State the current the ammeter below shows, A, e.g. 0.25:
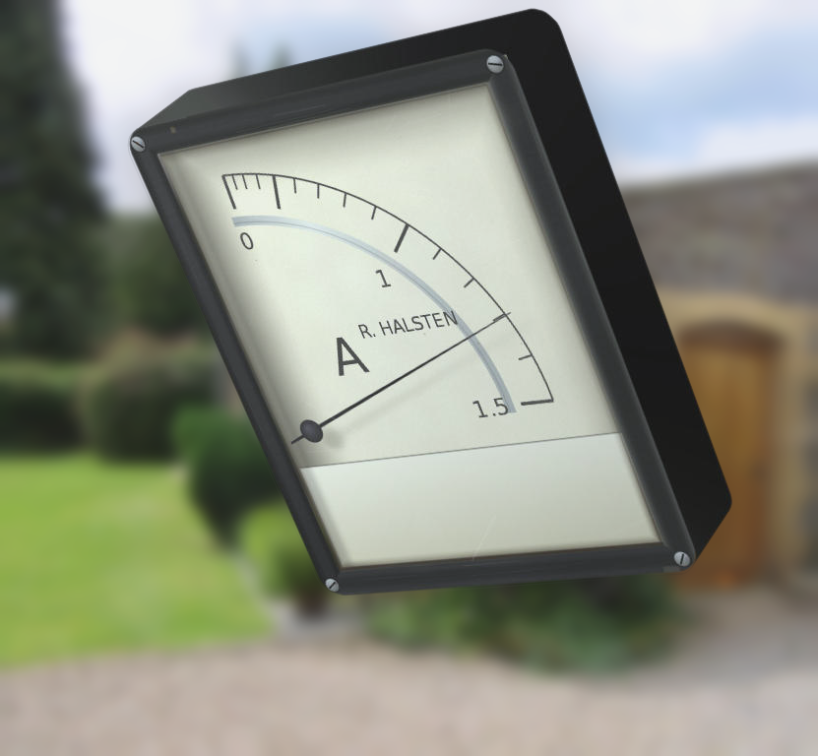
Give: 1.3
